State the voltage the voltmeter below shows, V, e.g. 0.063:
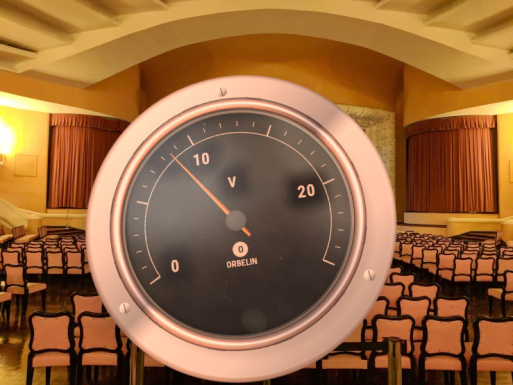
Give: 8.5
